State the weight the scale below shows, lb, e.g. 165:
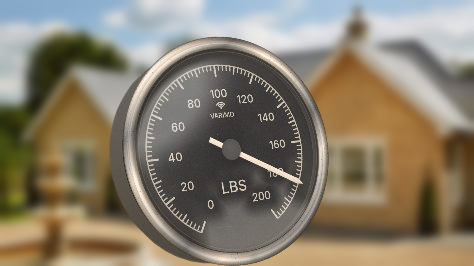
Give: 180
